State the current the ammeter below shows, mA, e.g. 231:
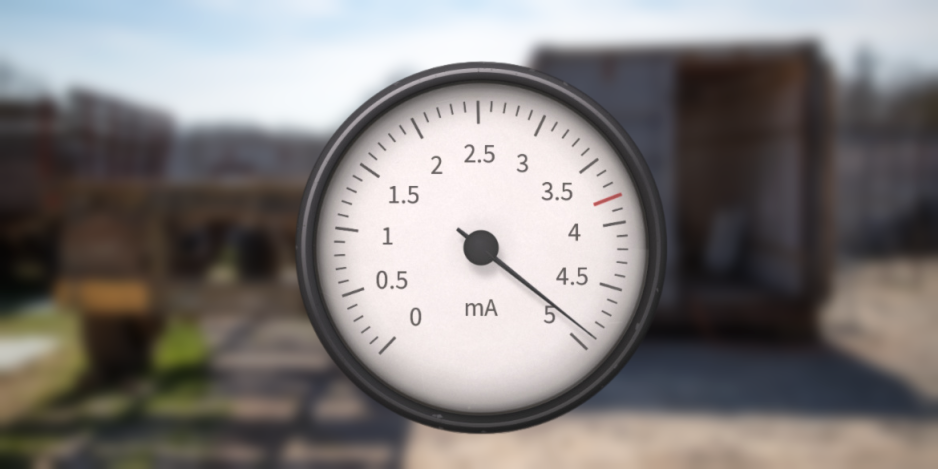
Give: 4.9
